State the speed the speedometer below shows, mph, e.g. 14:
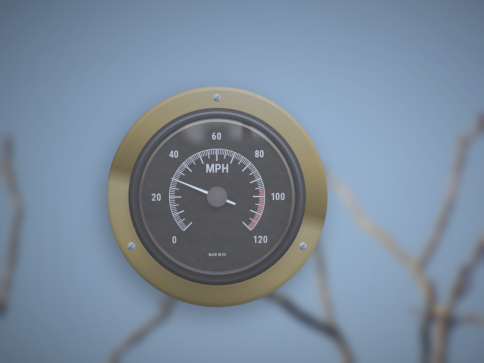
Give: 30
